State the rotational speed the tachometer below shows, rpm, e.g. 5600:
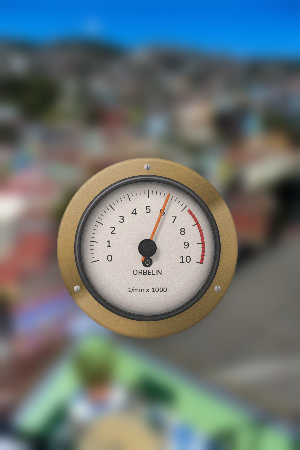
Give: 6000
